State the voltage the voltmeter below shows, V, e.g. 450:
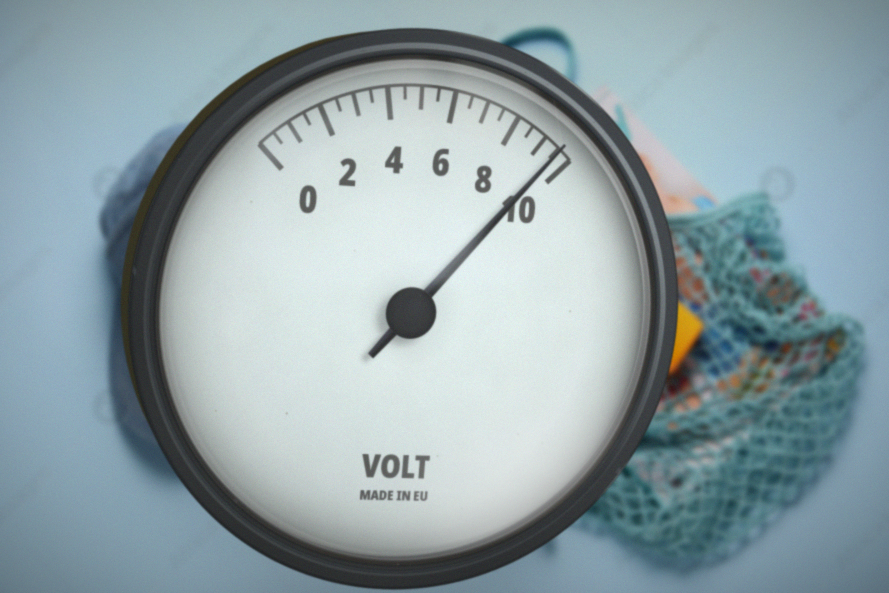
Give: 9.5
